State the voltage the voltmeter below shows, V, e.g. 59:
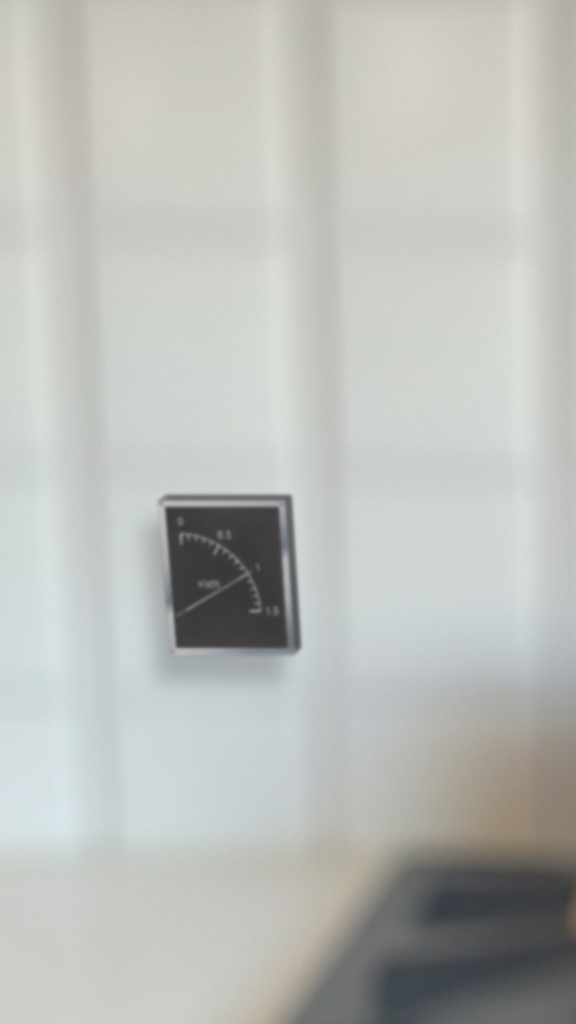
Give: 1
